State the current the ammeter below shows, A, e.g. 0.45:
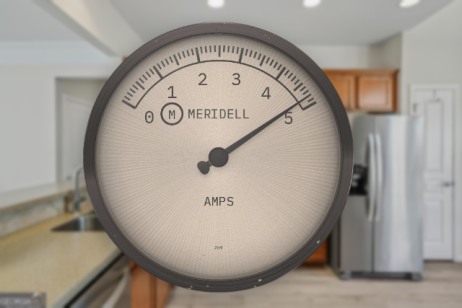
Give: 4.8
